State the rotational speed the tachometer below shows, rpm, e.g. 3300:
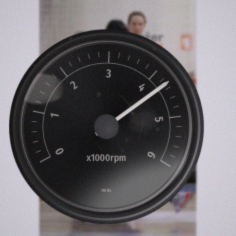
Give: 4300
